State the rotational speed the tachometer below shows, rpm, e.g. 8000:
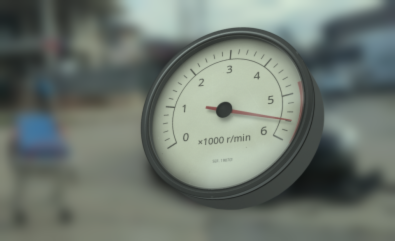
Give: 5600
